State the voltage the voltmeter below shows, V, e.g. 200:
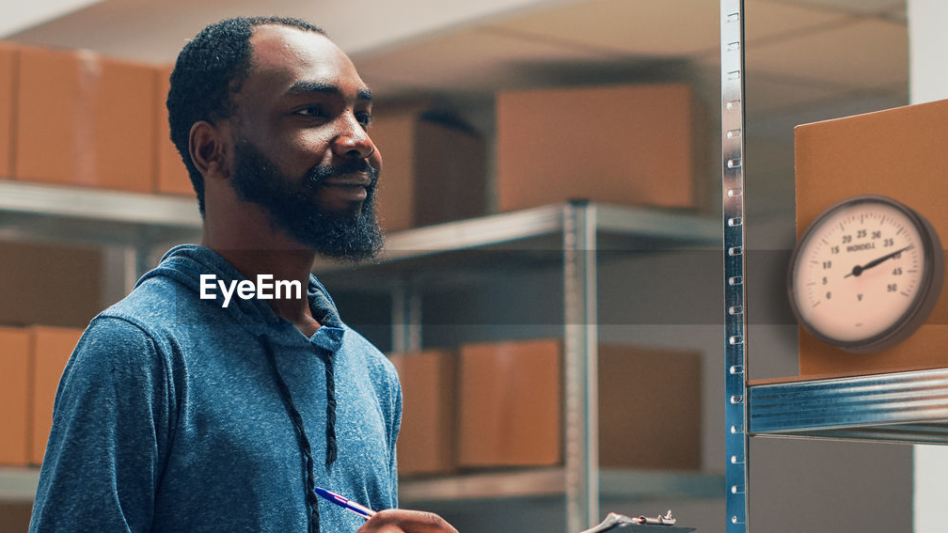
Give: 40
